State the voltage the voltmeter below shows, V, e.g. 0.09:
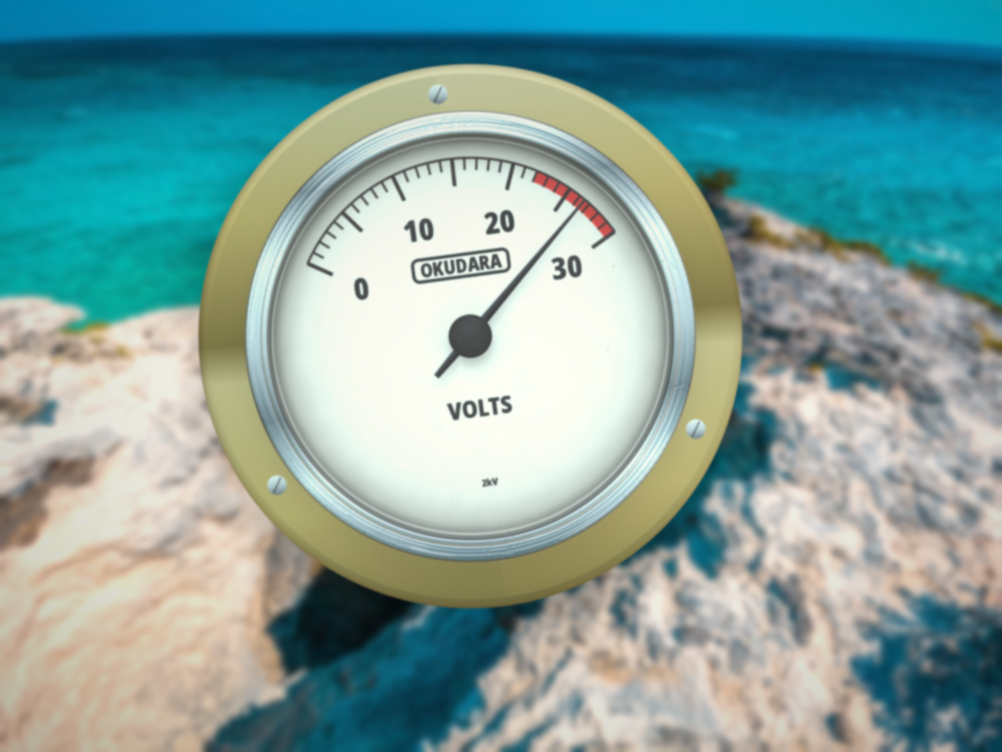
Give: 26.5
